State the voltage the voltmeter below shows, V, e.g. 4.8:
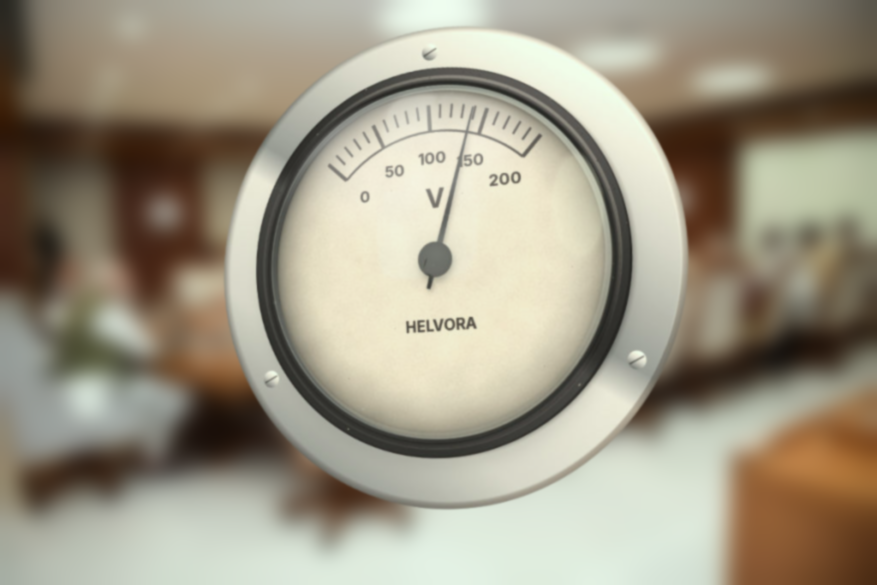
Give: 140
